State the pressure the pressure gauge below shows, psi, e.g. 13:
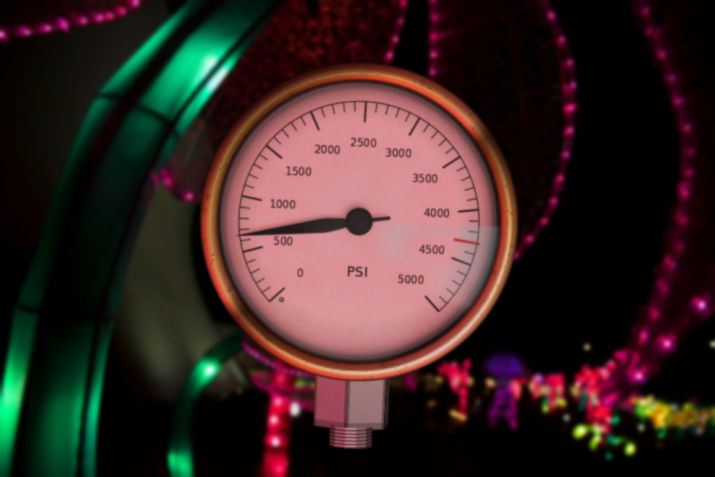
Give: 650
